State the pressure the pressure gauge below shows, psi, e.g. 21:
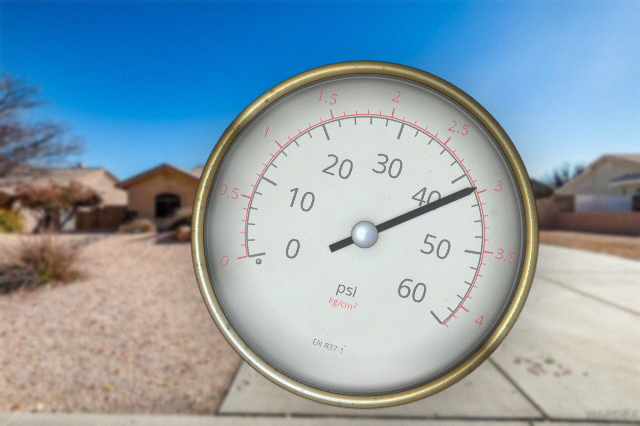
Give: 42
